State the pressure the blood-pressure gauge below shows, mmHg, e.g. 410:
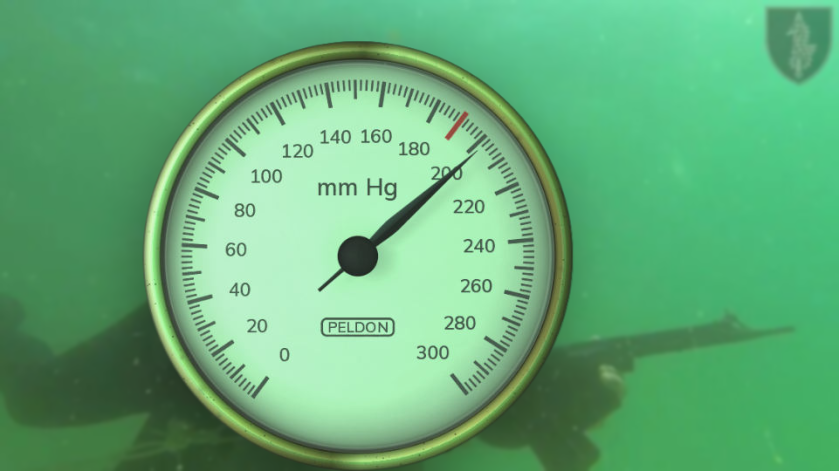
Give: 202
